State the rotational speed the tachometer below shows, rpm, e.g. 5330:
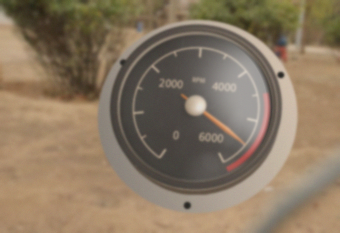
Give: 5500
